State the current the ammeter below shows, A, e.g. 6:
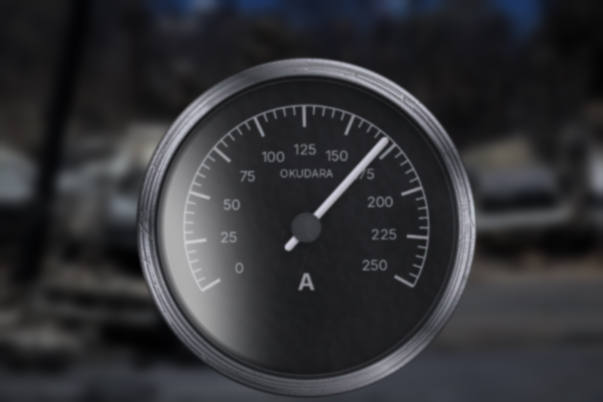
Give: 170
